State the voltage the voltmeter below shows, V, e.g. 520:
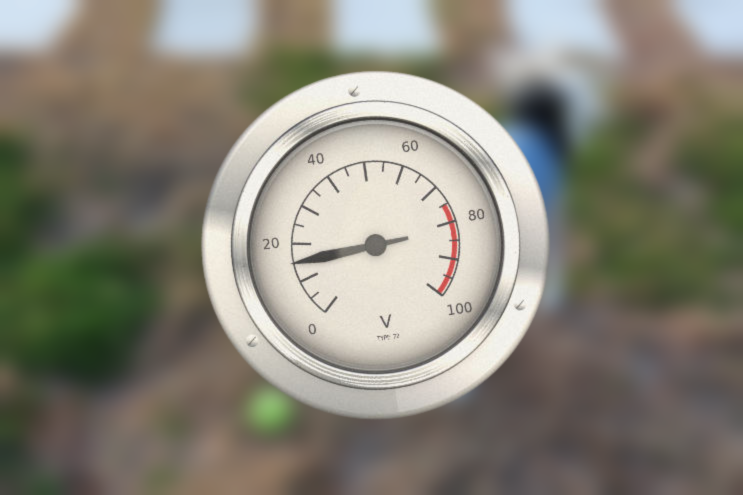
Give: 15
